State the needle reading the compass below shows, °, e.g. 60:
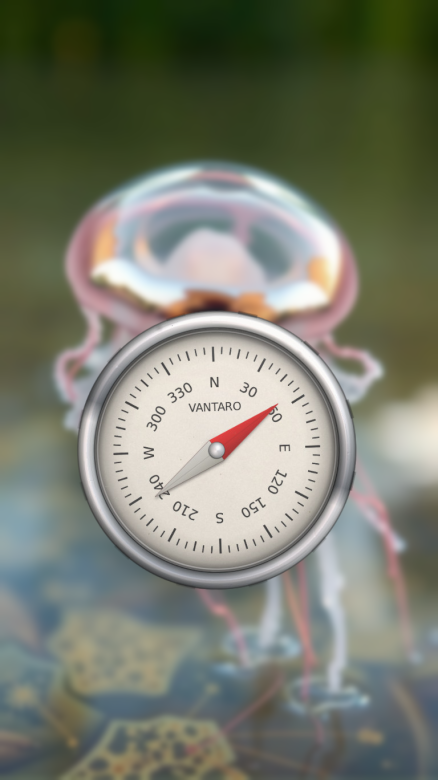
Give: 55
